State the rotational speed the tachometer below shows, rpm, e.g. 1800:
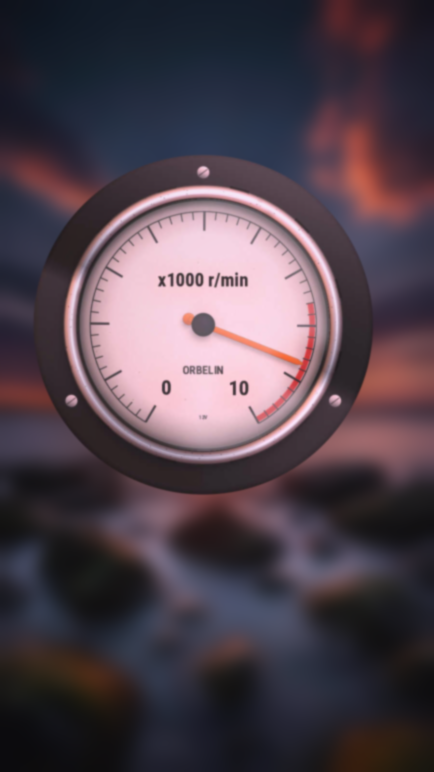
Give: 8700
